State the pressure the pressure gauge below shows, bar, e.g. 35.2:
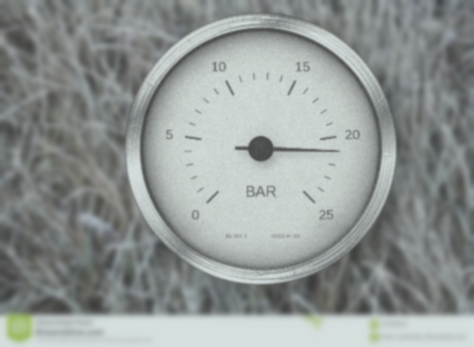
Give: 21
